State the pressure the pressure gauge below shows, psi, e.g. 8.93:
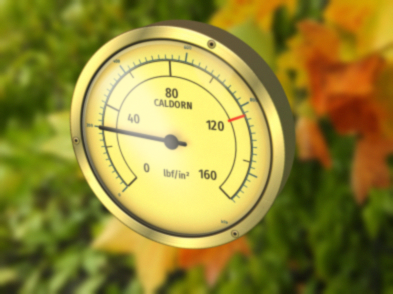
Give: 30
